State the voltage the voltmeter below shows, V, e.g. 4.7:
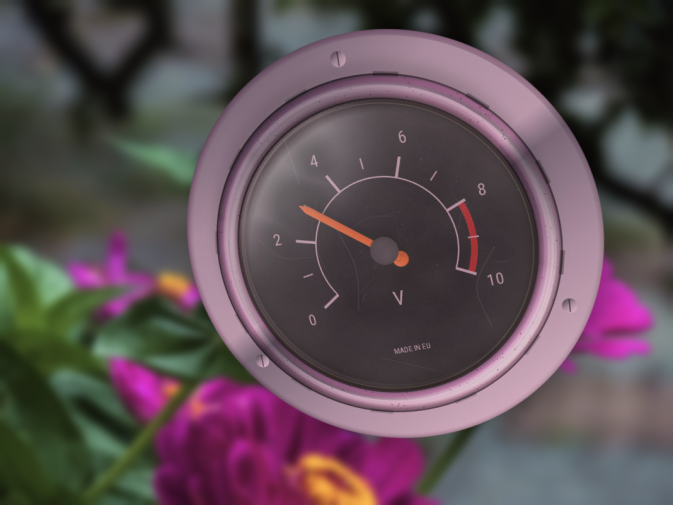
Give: 3
